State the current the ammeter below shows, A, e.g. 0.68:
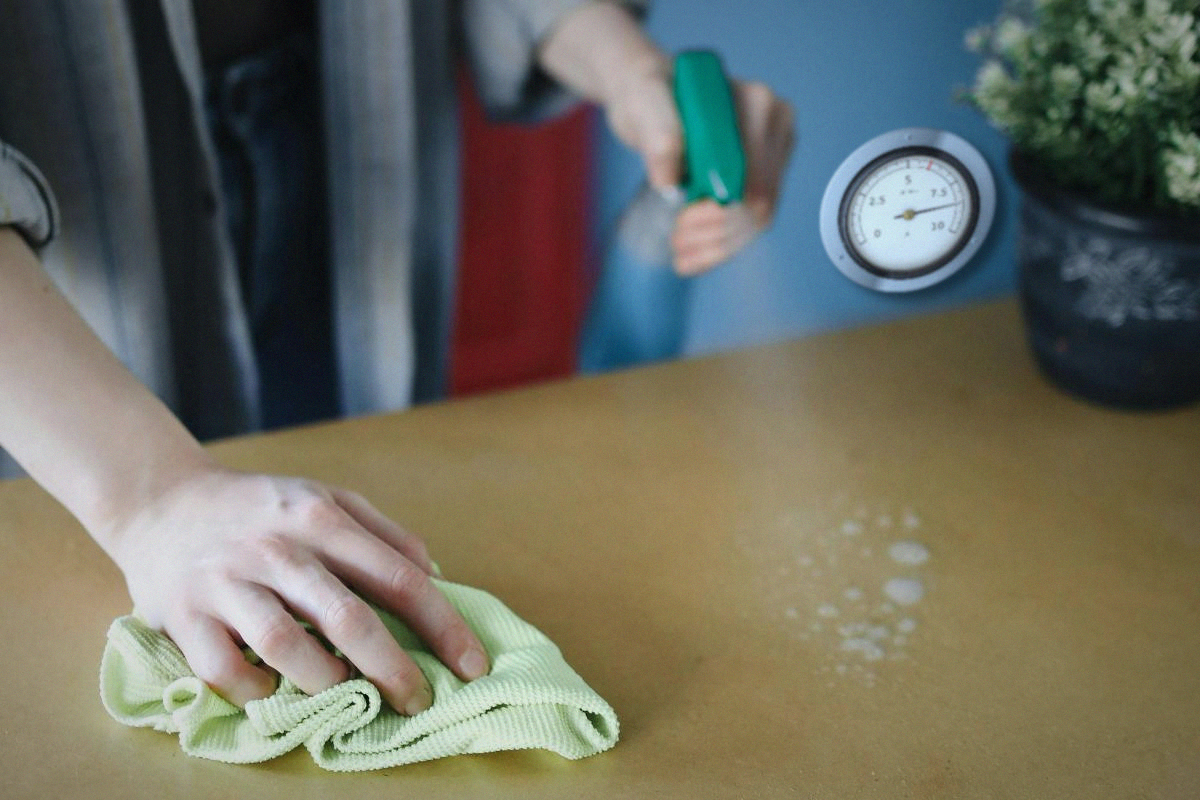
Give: 8.5
